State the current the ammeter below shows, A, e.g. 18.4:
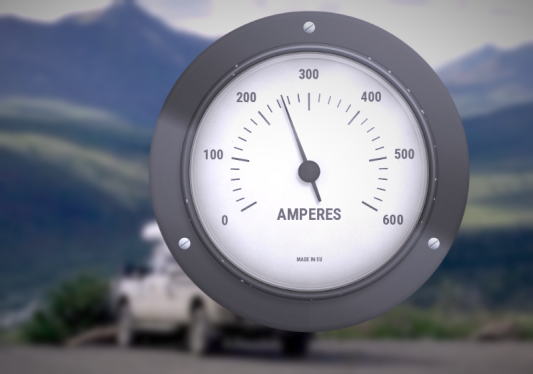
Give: 250
